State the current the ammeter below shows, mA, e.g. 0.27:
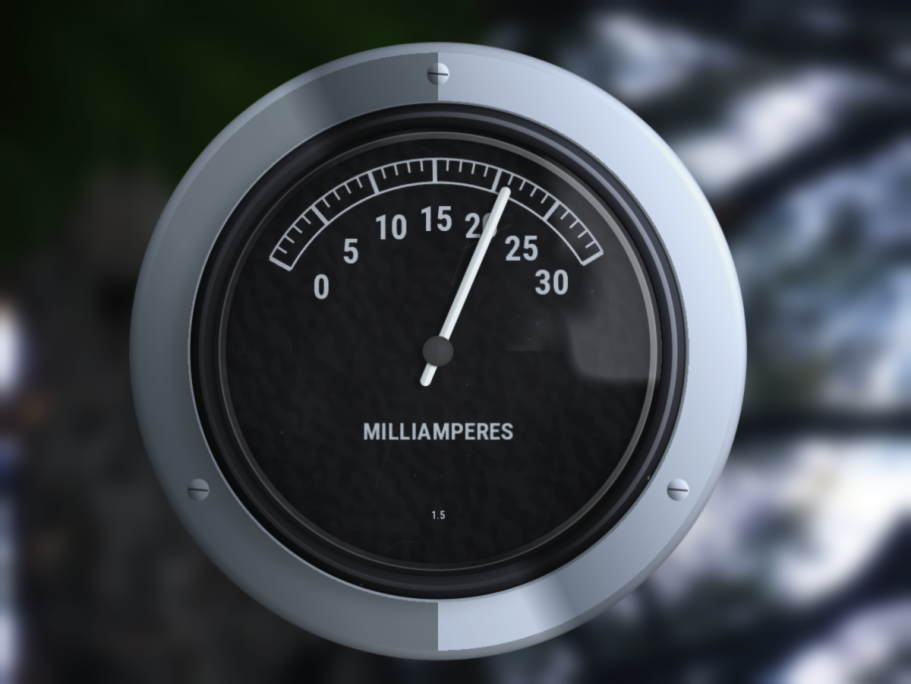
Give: 21
